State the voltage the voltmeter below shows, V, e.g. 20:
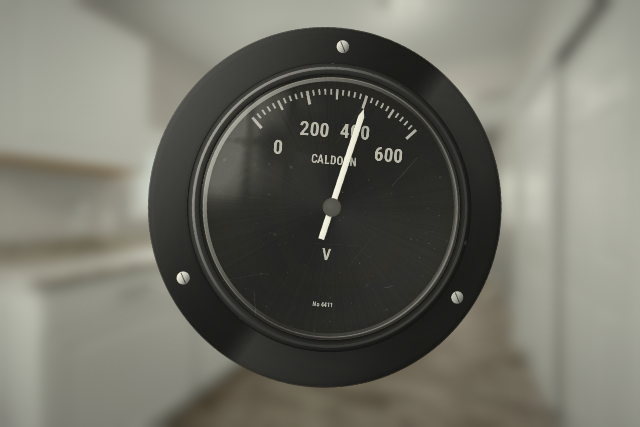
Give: 400
